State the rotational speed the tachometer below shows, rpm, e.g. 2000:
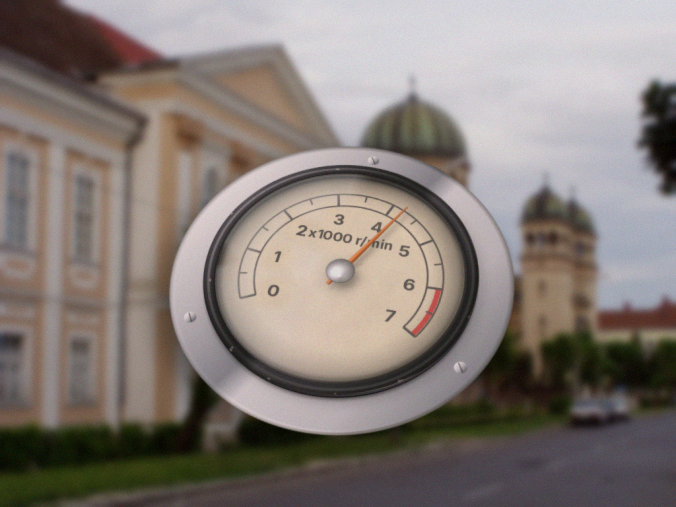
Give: 4250
